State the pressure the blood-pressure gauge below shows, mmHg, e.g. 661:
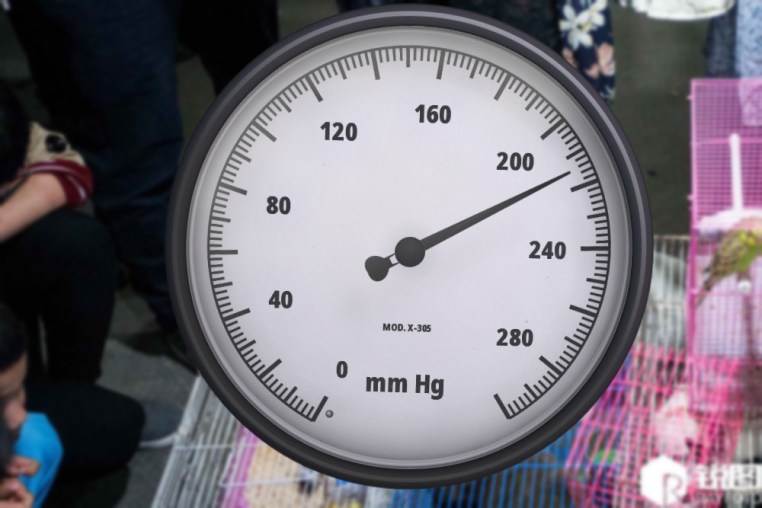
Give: 214
